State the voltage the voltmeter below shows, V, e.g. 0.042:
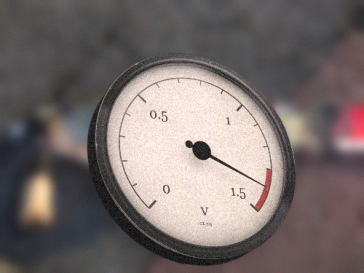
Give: 1.4
